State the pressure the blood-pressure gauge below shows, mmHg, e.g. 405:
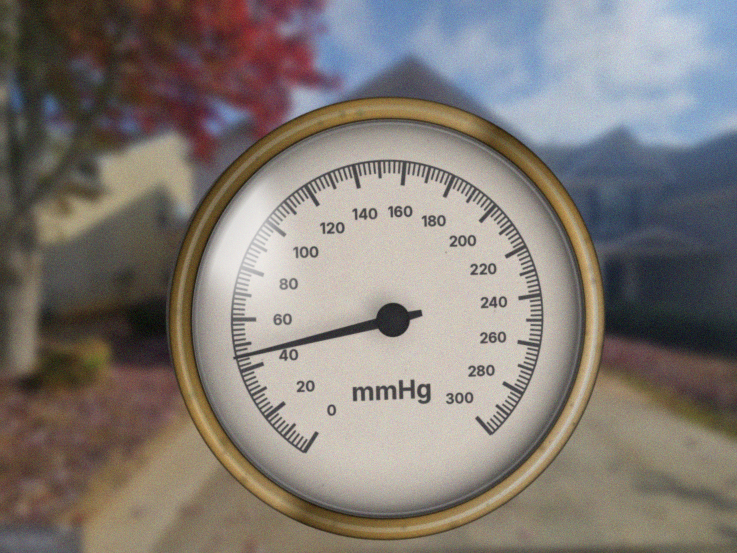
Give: 46
